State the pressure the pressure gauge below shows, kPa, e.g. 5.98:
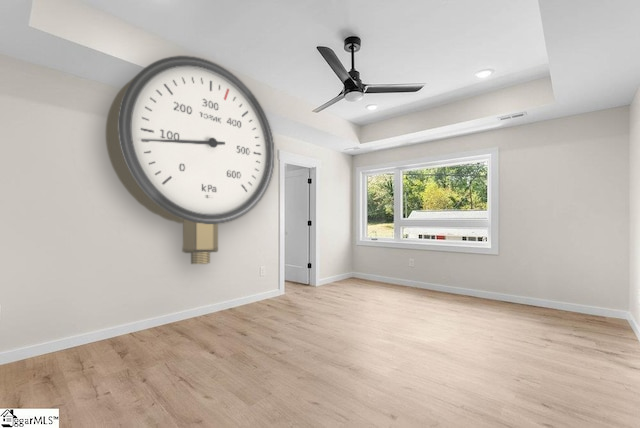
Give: 80
